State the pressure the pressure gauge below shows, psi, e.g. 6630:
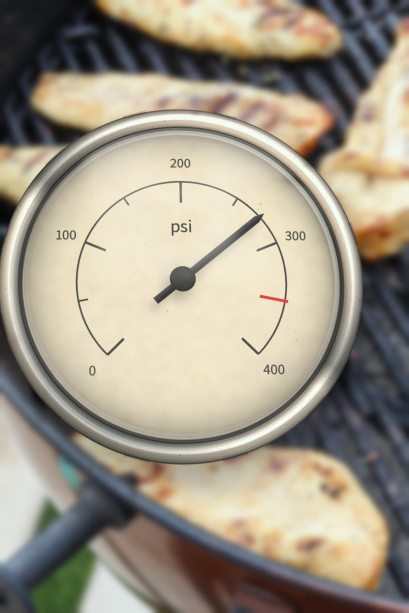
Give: 275
